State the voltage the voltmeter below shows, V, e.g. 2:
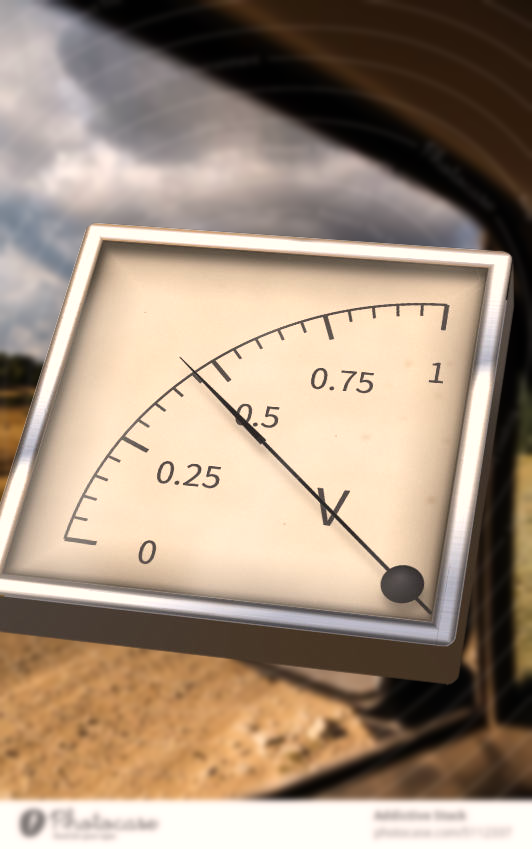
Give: 0.45
